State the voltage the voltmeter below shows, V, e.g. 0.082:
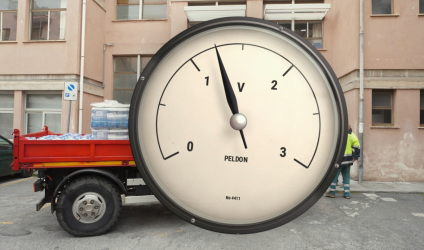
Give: 1.25
